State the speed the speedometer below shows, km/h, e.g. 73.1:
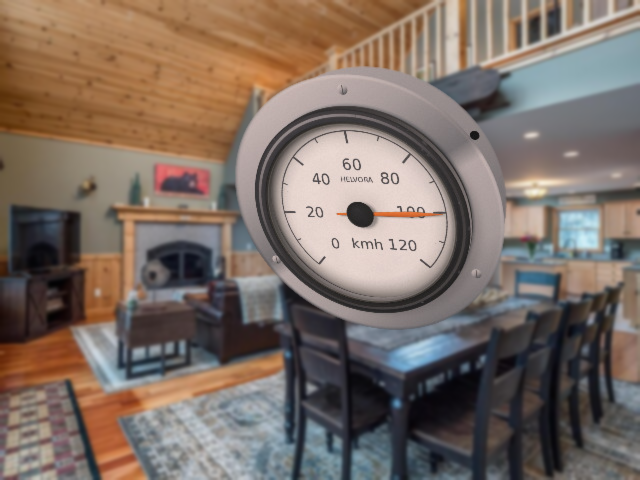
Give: 100
